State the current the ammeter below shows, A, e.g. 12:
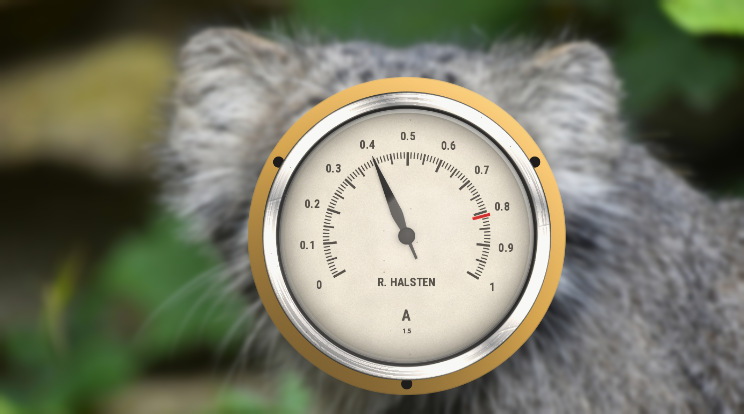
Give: 0.4
